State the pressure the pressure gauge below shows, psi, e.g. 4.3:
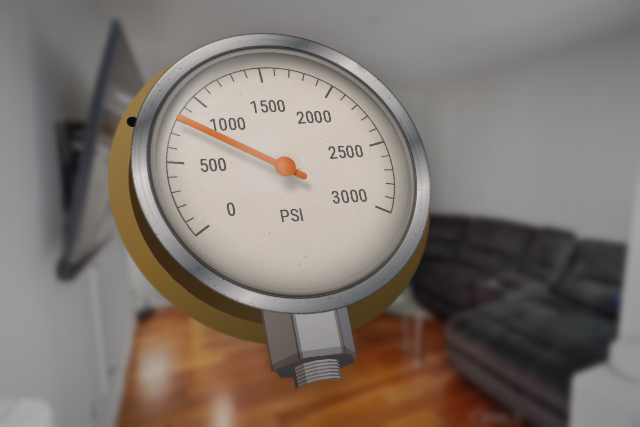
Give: 800
